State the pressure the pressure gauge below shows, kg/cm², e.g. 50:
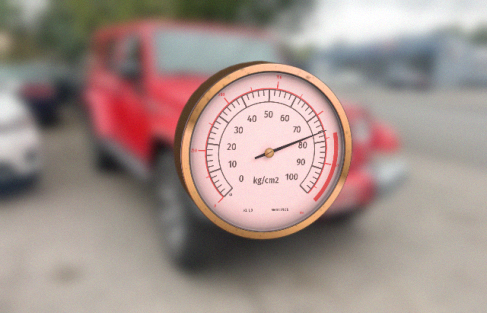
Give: 76
